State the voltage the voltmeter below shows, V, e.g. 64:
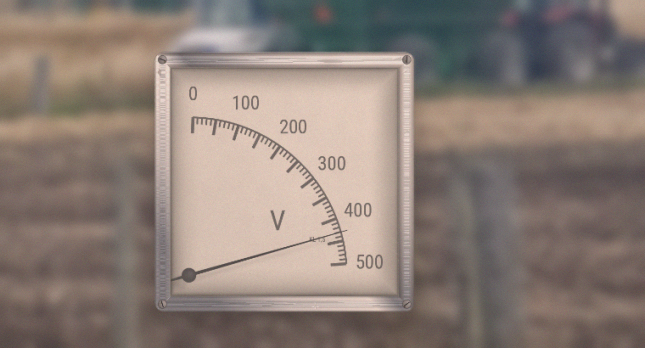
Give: 430
